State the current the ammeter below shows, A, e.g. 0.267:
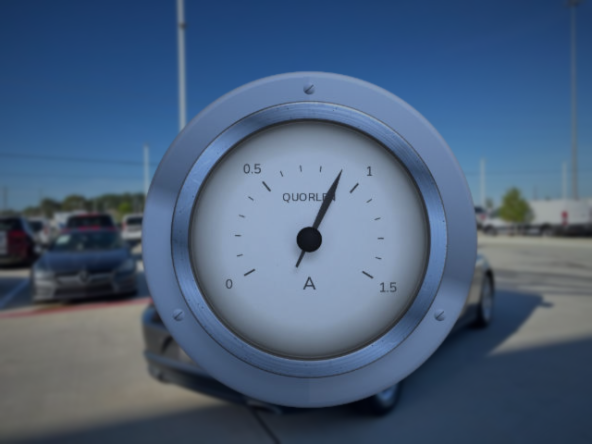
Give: 0.9
